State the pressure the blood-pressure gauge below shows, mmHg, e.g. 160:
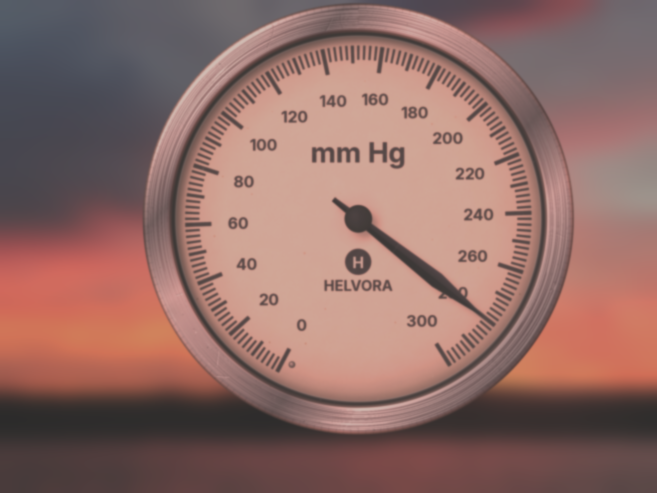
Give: 280
